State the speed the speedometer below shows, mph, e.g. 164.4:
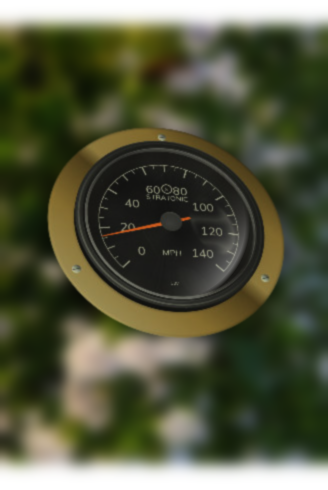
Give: 15
